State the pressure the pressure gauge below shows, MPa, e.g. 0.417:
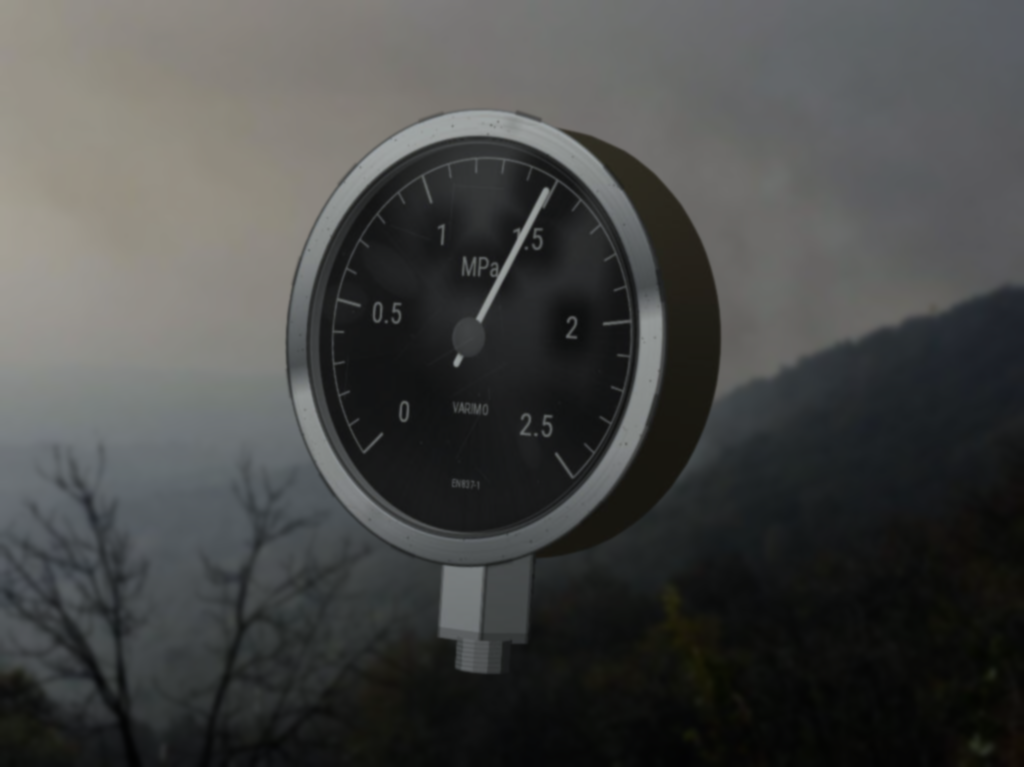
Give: 1.5
